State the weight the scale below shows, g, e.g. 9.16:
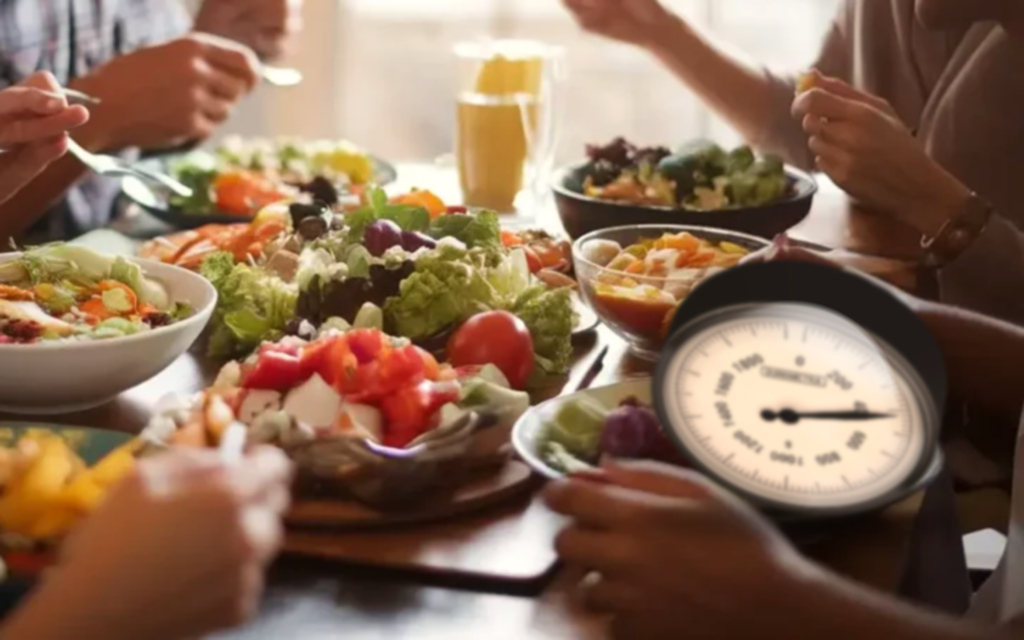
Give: 400
